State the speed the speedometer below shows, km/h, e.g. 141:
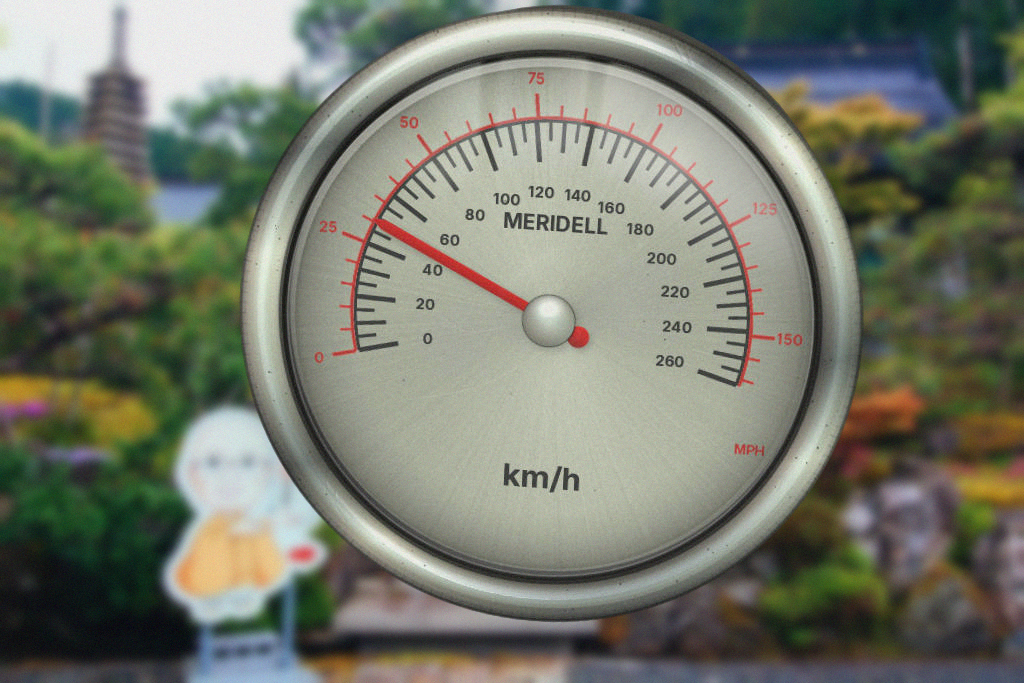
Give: 50
